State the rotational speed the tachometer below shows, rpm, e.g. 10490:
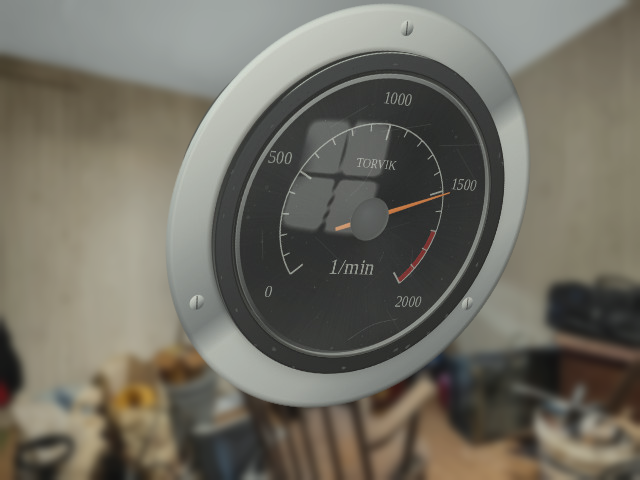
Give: 1500
